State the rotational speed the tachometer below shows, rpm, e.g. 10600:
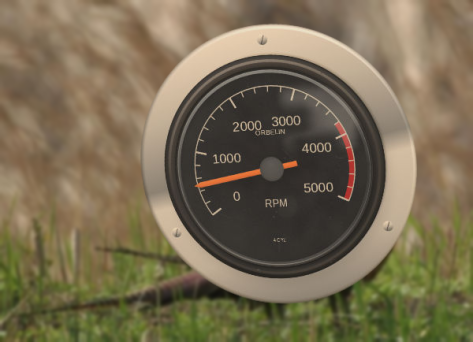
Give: 500
